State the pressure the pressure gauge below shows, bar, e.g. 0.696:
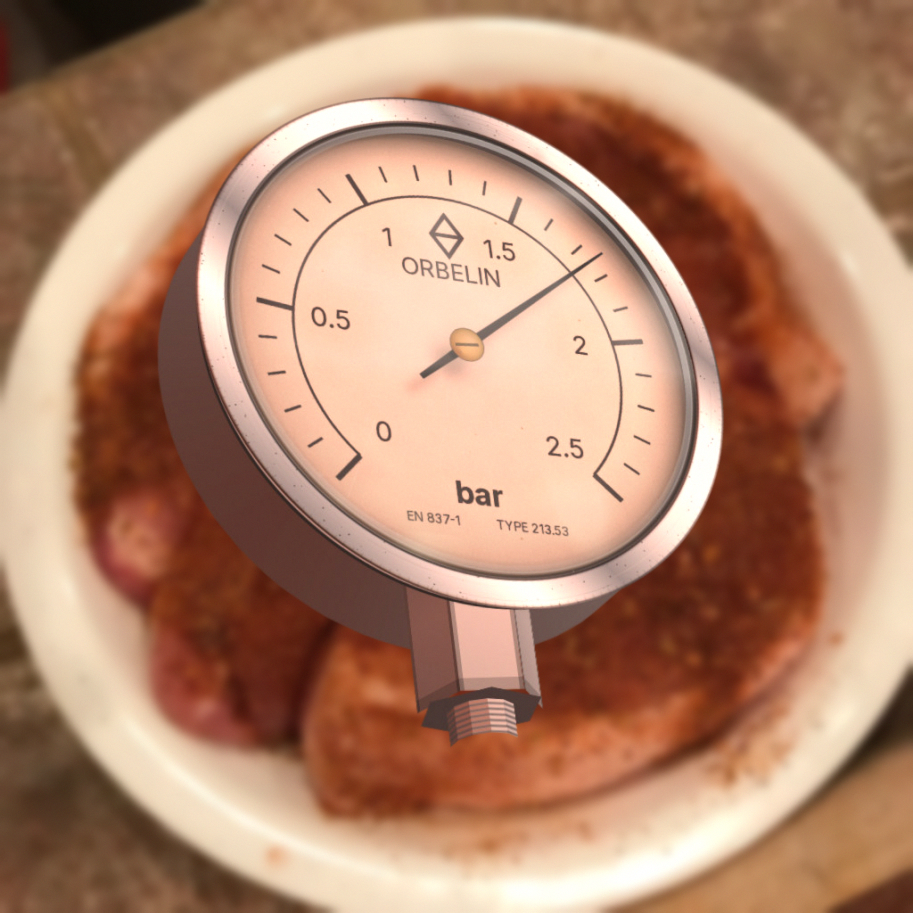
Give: 1.75
